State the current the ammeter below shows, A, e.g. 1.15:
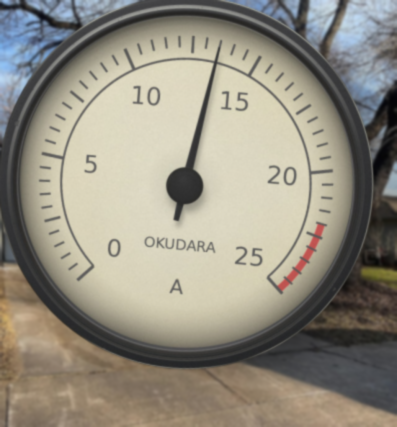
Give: 13.5
